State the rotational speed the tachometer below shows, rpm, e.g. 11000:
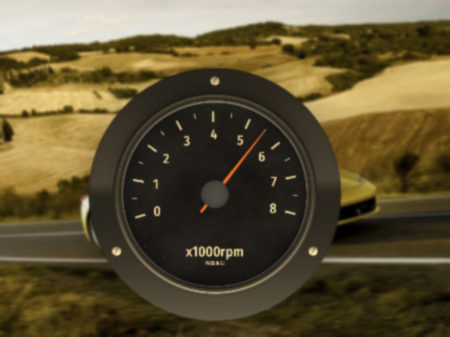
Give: 5500
